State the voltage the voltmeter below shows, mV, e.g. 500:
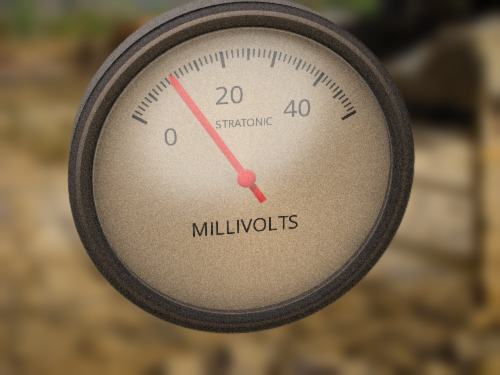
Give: 10
